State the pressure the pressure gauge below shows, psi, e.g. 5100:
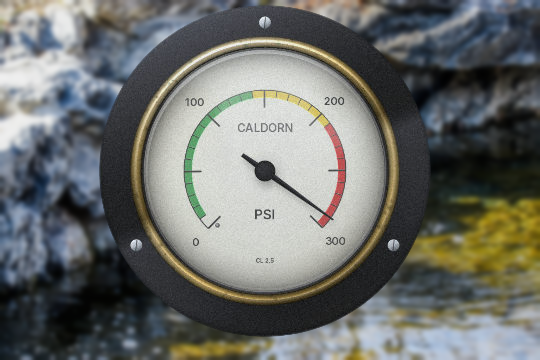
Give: 290
